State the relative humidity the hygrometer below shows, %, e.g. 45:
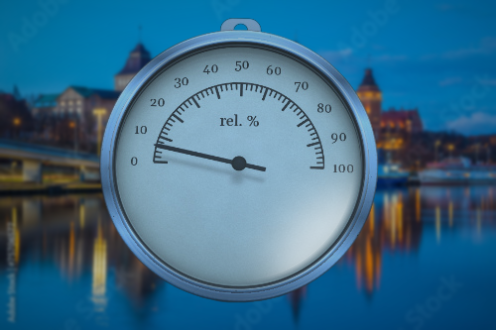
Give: 6
